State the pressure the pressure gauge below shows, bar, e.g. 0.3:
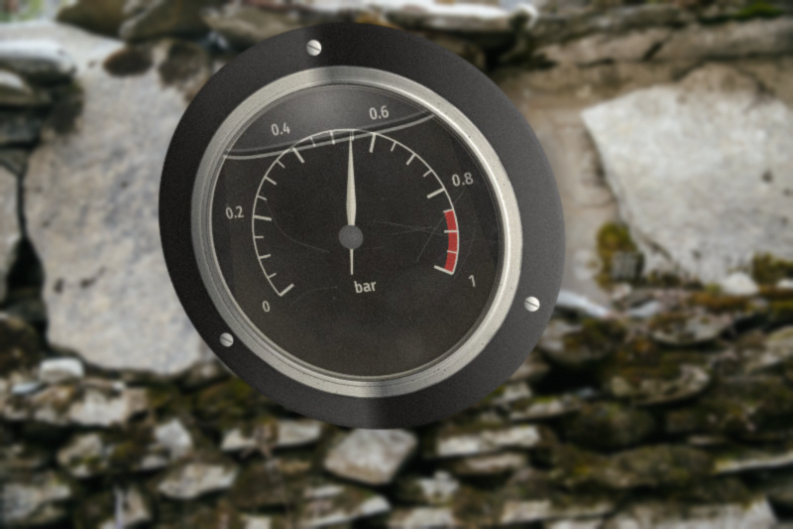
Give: 0.55
